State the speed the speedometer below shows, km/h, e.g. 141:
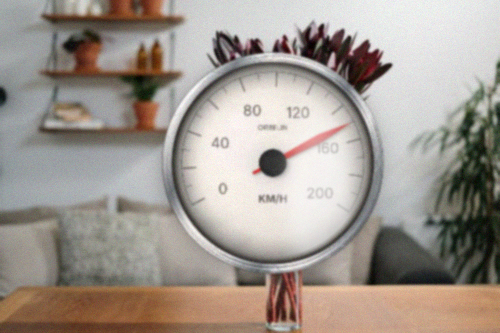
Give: 150
